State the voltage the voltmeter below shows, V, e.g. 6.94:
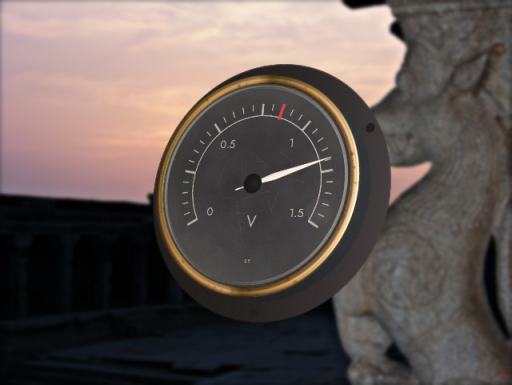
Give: 1.2
